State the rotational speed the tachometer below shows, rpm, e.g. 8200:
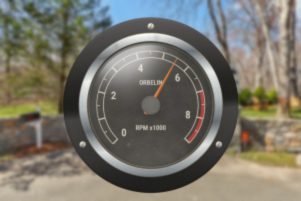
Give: 5500
